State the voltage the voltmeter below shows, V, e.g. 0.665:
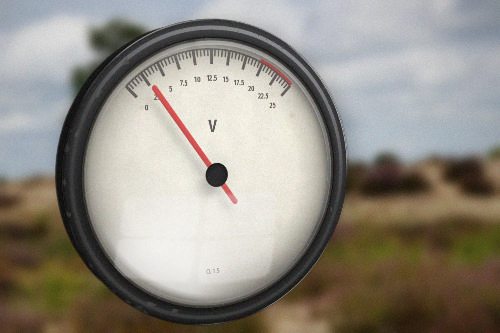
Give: 2.5
